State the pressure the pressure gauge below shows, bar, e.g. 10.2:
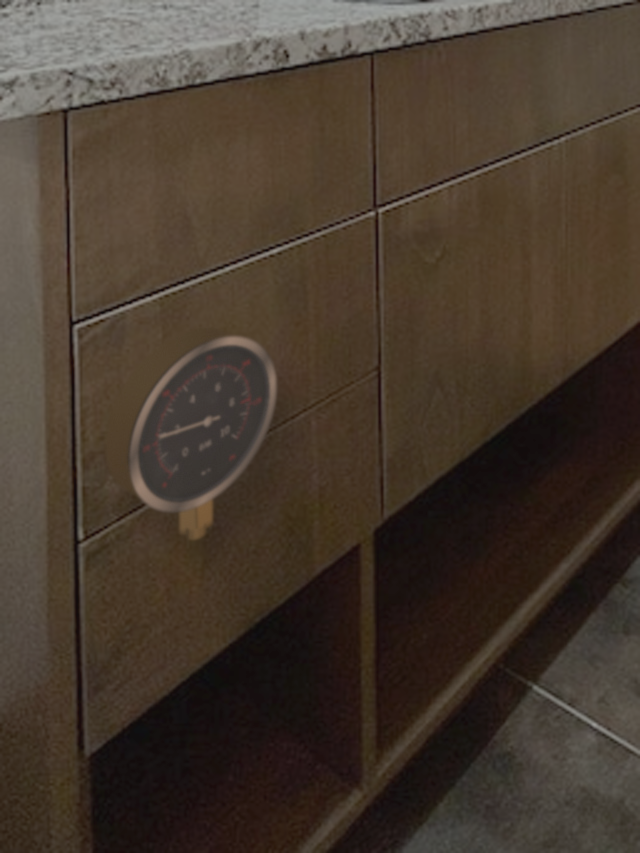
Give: 2
